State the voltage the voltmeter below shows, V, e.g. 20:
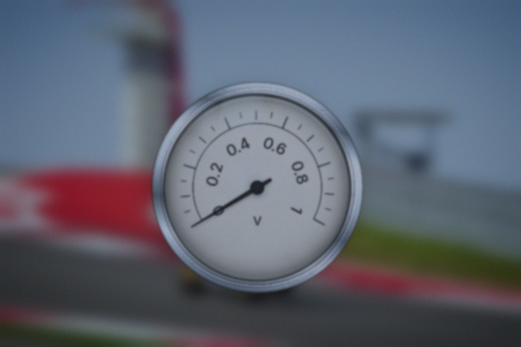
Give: 0
